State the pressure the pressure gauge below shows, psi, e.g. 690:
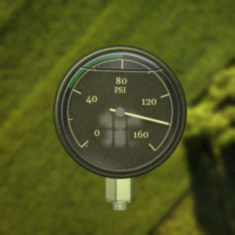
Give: 140
